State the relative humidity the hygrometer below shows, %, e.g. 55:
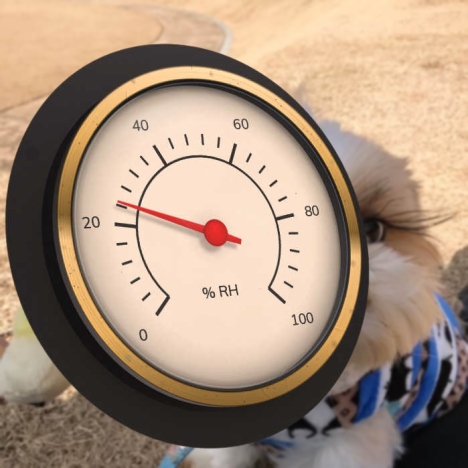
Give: 24
